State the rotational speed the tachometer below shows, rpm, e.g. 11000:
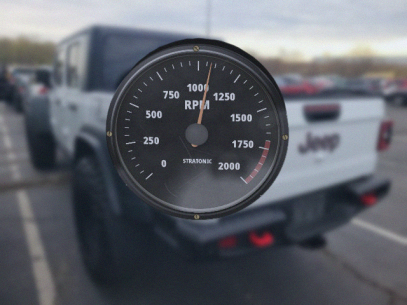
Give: 1075
